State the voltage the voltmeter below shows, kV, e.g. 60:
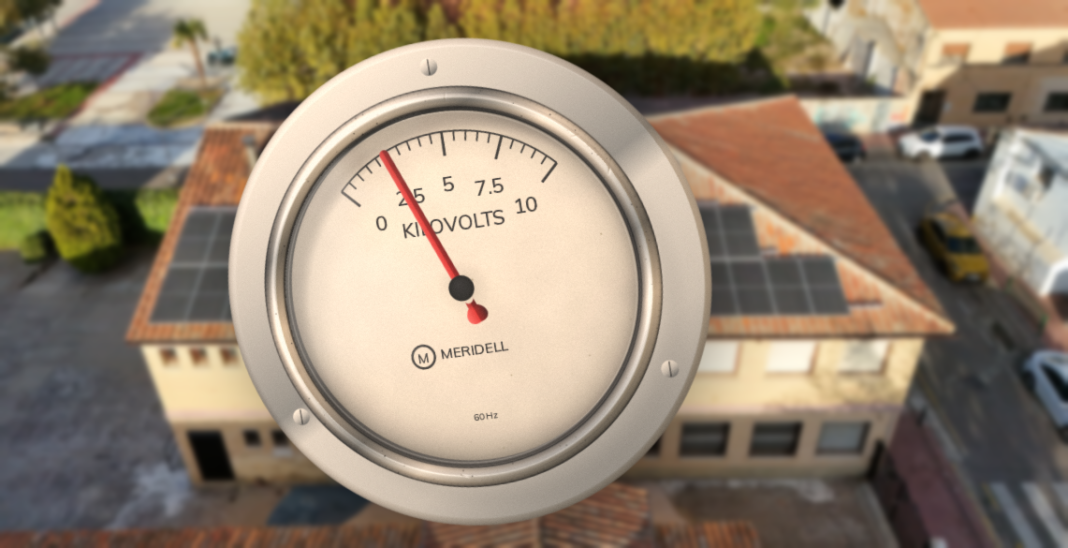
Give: 2.5
